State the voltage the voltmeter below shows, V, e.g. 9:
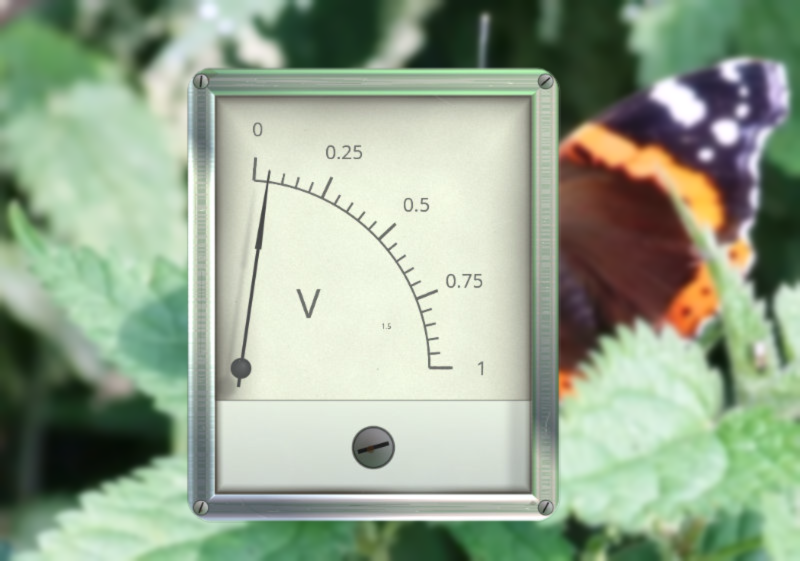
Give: 0.05
